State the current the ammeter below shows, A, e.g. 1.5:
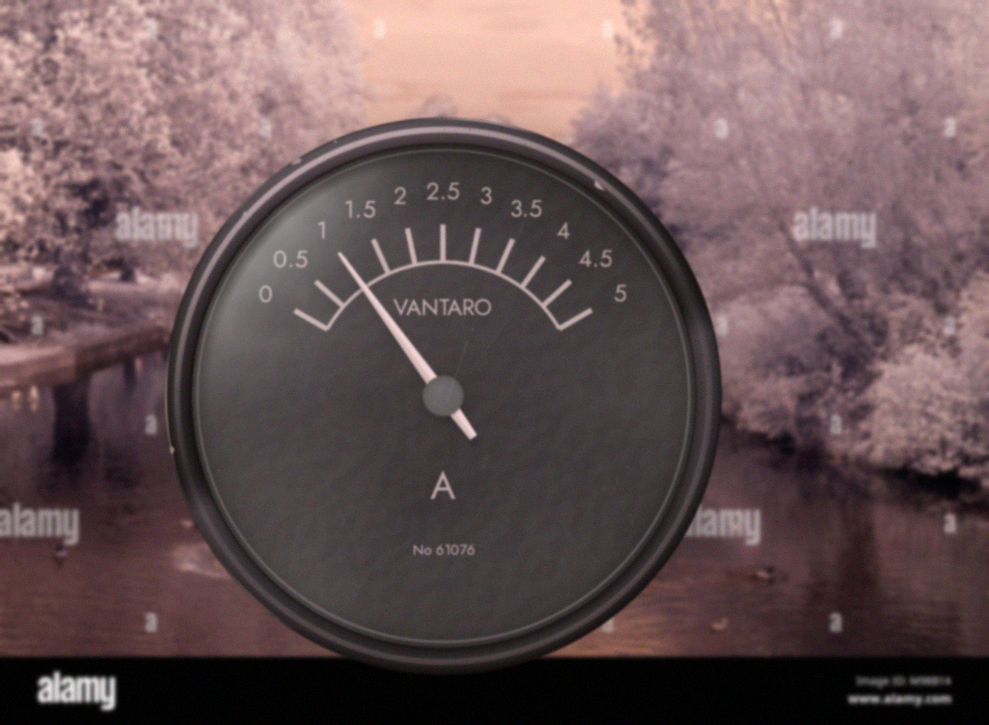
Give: 1
